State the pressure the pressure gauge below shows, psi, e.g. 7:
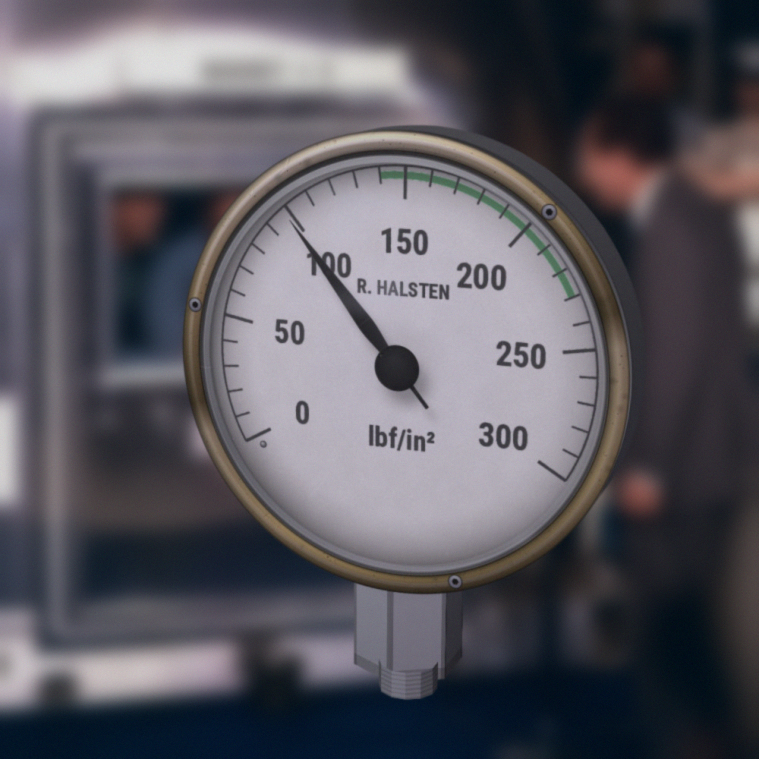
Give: 100
